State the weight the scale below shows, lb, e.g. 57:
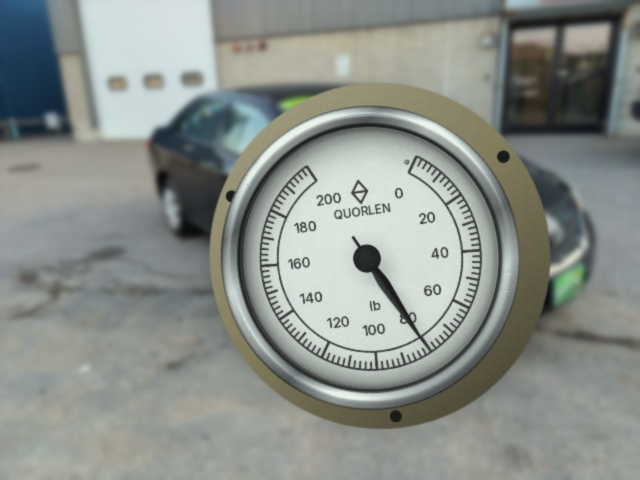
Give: 80
